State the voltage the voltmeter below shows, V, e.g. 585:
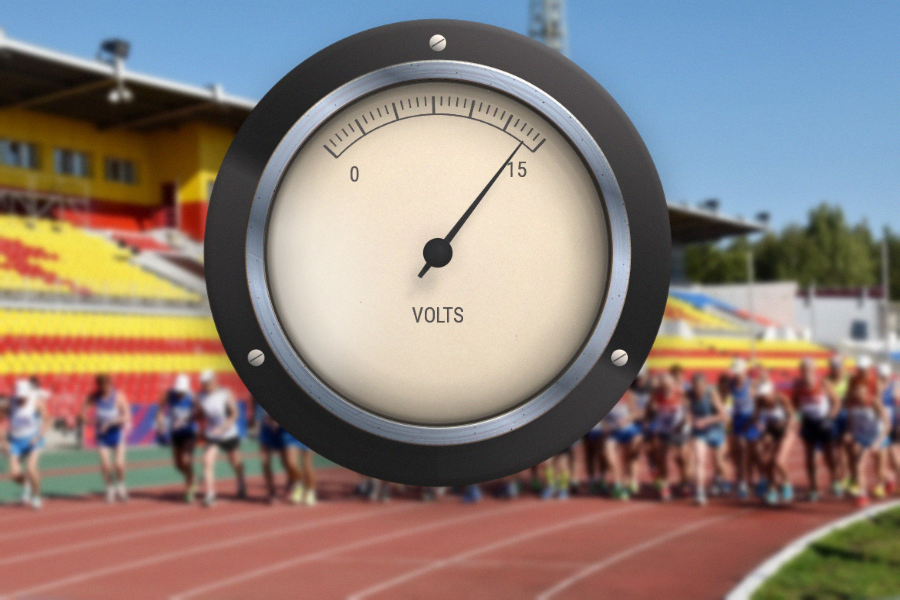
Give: 14
